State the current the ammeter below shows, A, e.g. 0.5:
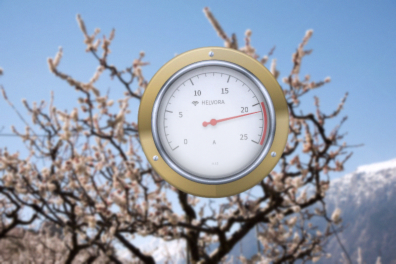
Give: 21
